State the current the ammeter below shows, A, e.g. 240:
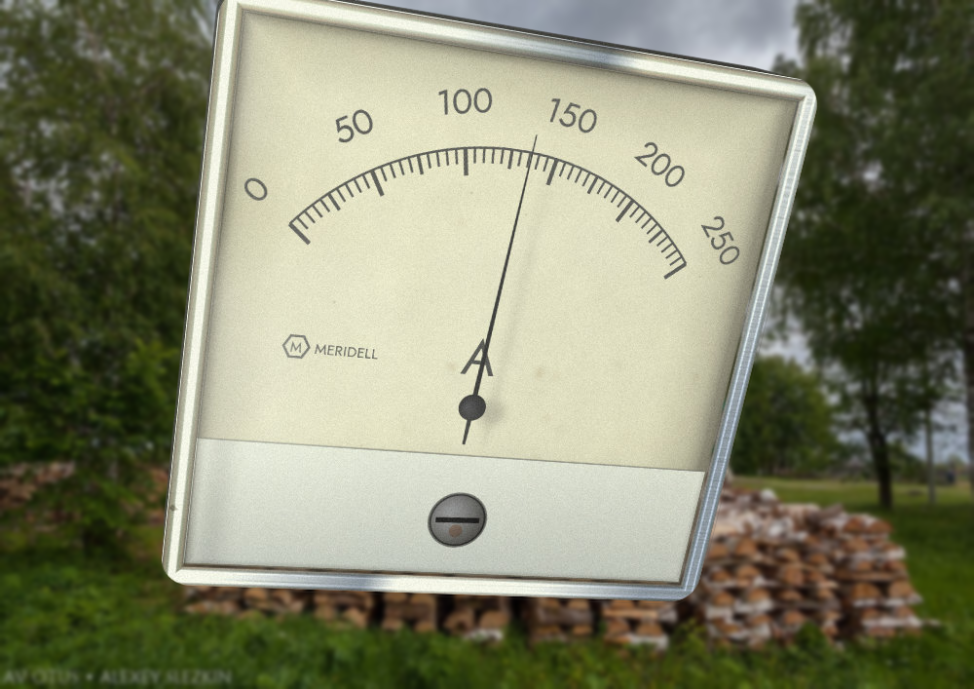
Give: 135
